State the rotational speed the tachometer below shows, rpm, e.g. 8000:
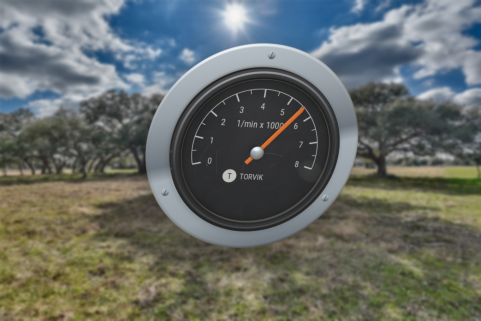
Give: 5500
